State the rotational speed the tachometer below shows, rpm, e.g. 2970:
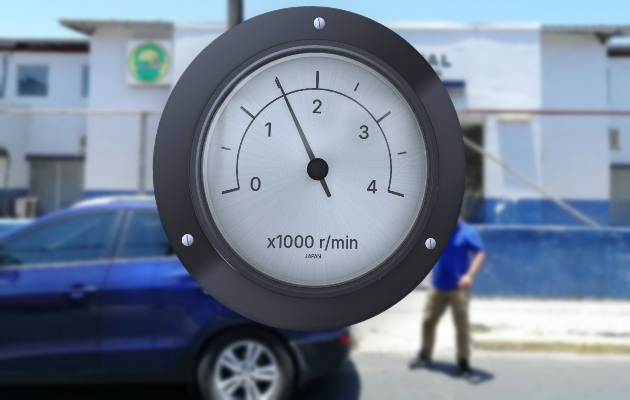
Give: 1500
